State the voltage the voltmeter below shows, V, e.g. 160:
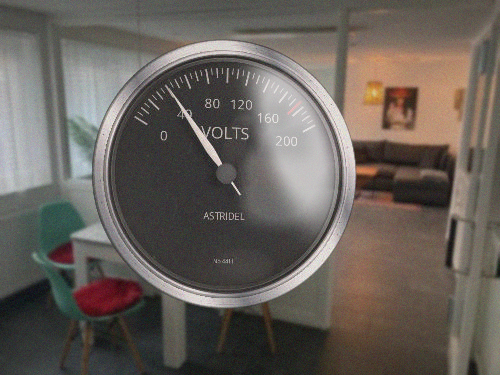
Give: 40
